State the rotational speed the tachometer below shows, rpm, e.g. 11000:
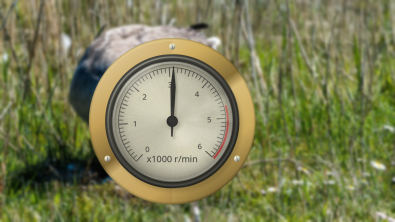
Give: 3100
